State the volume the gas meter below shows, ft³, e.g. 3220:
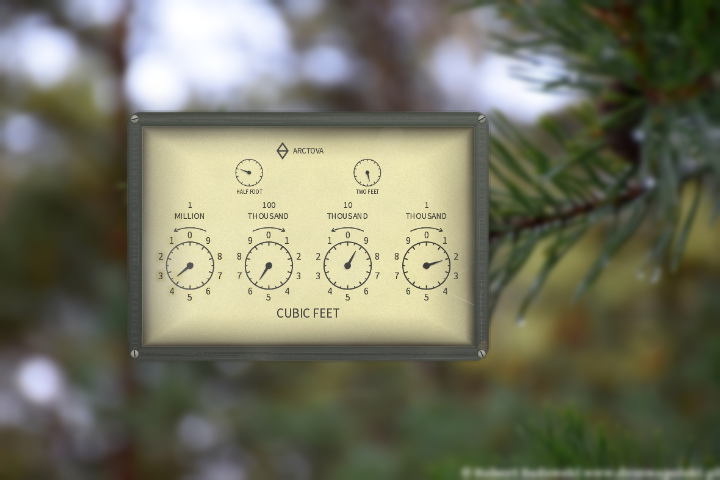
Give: 359200
